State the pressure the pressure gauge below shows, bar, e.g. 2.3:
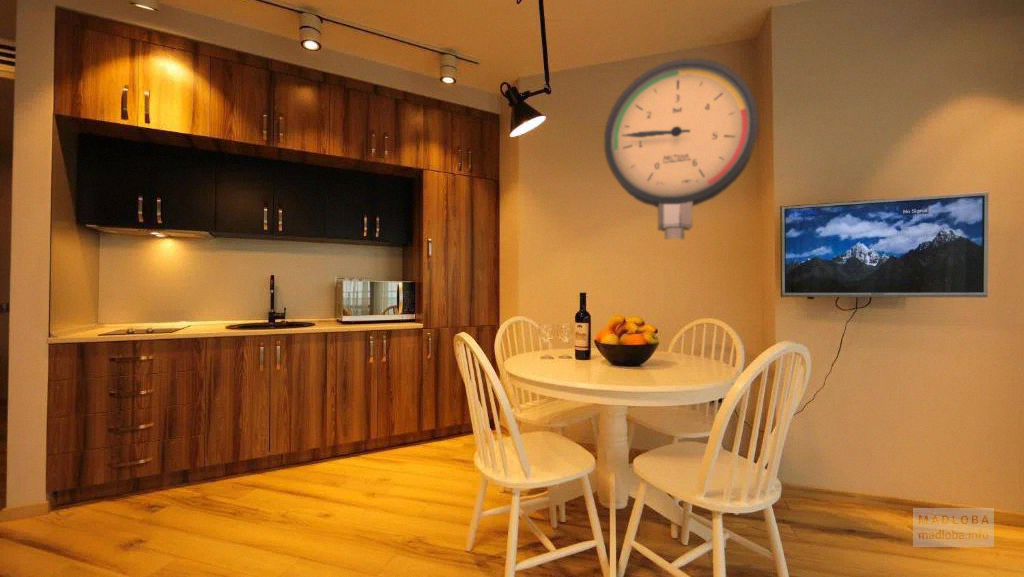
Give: 1.25
